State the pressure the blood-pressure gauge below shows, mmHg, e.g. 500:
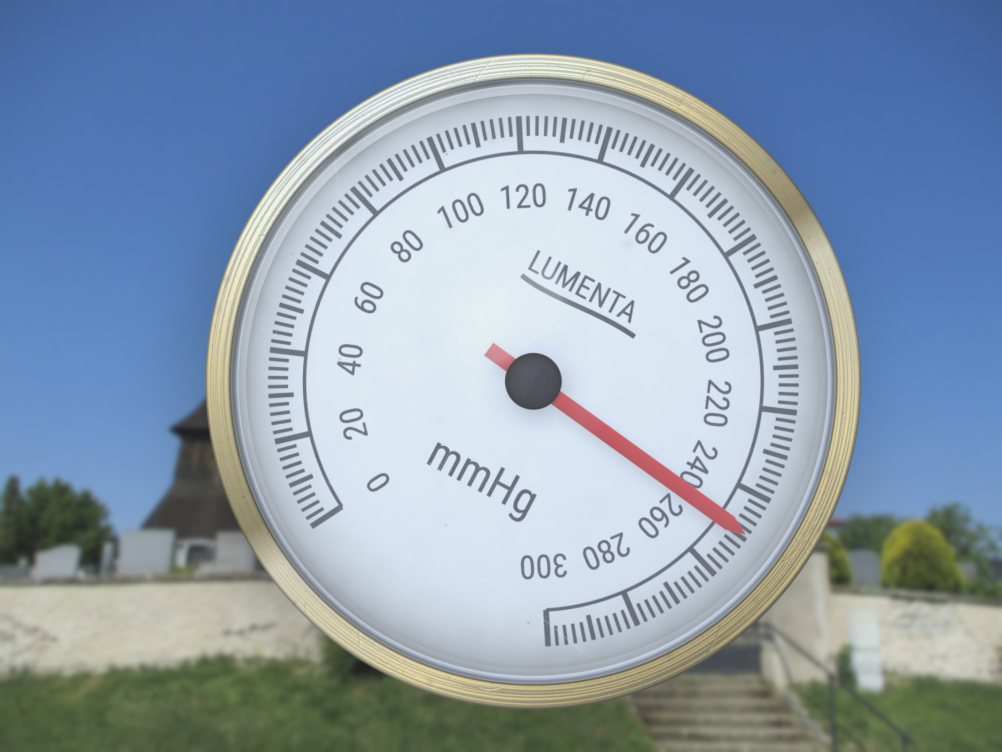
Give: 249
